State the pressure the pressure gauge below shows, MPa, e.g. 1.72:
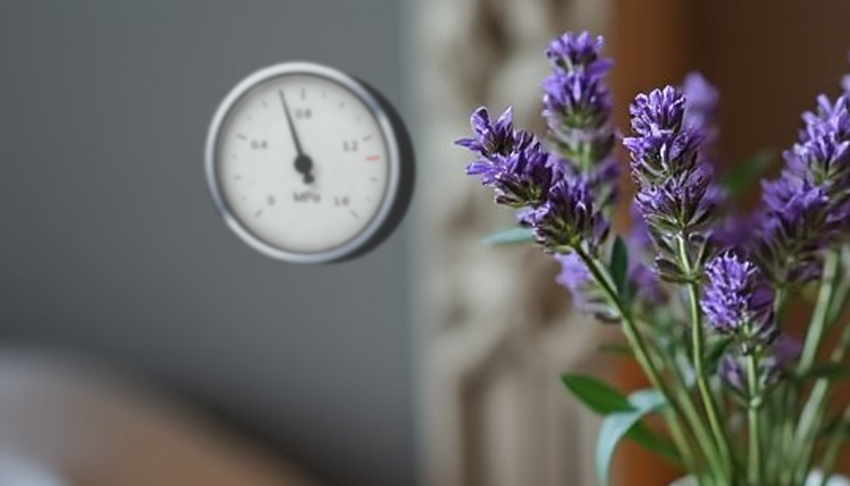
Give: 0.7
